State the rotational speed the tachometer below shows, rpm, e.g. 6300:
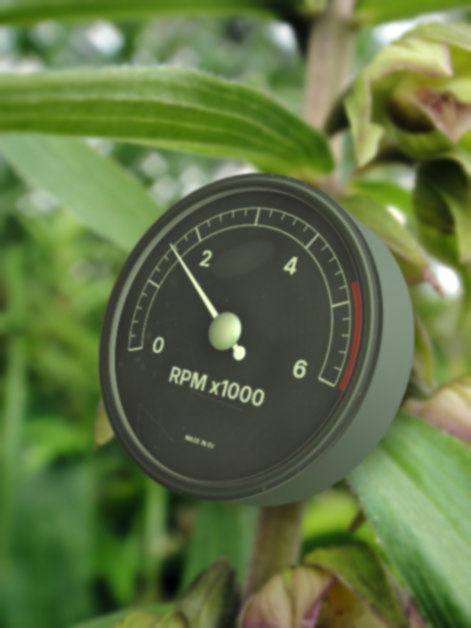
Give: 1600
